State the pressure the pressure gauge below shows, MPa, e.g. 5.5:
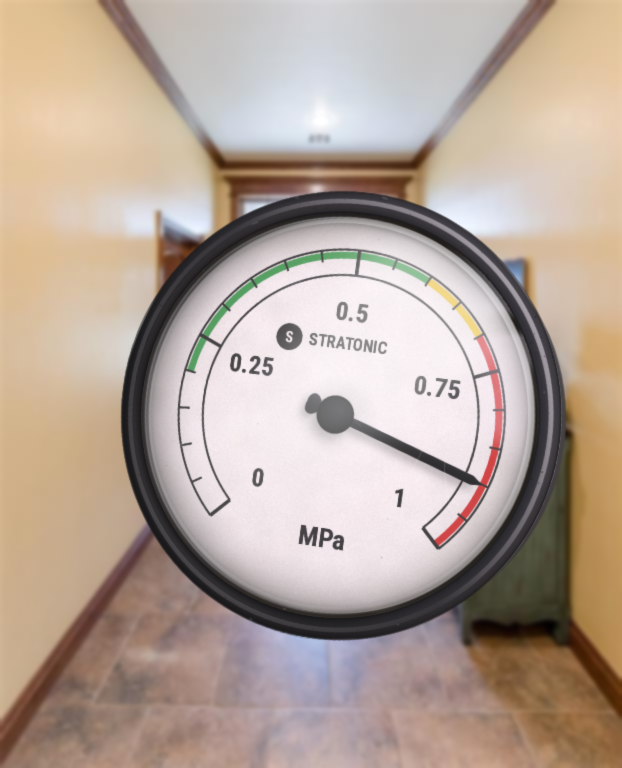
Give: 0.9
